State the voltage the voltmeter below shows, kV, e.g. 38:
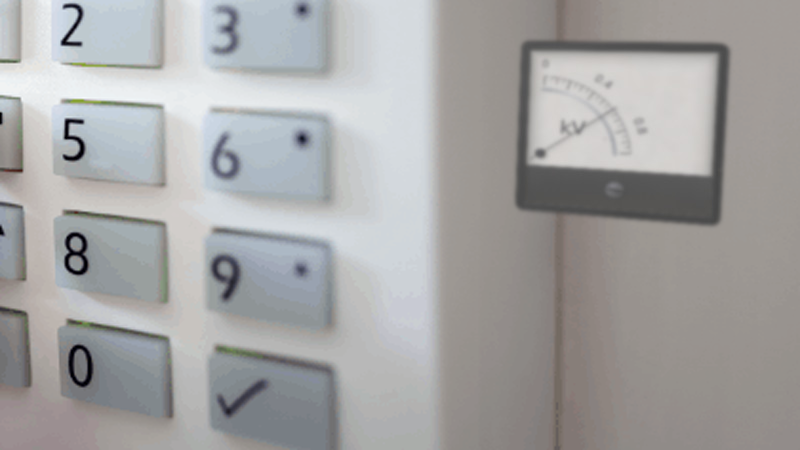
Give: 0.6
